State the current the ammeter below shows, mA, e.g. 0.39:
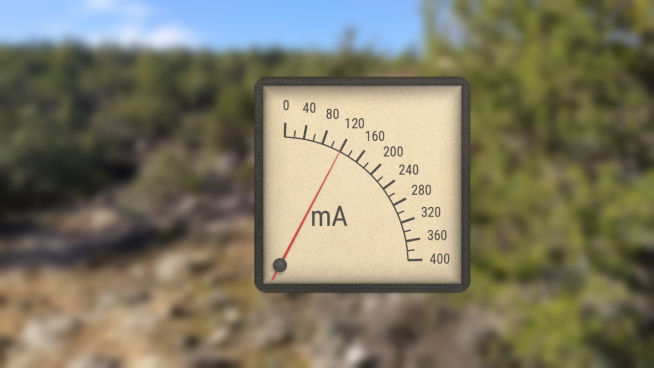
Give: 120
